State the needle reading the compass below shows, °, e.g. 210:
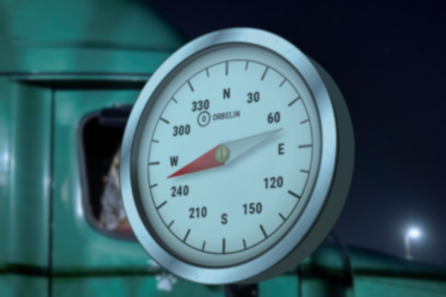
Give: 255
